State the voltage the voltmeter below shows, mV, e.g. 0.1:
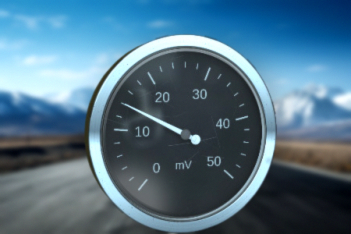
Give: 14
